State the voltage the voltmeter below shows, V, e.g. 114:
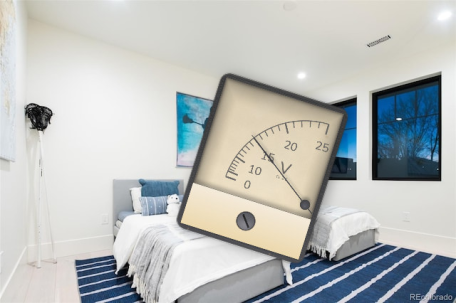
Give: 15
